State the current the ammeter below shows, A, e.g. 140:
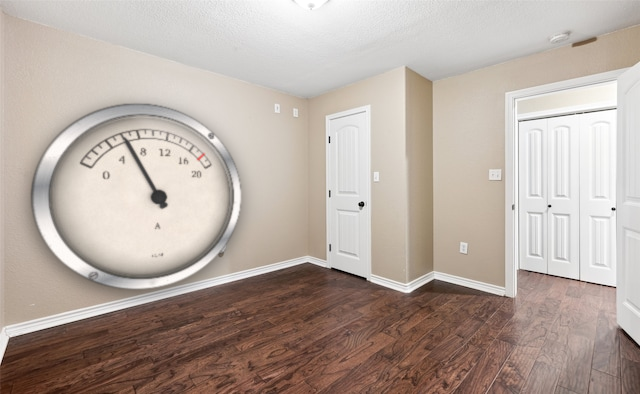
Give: 6
